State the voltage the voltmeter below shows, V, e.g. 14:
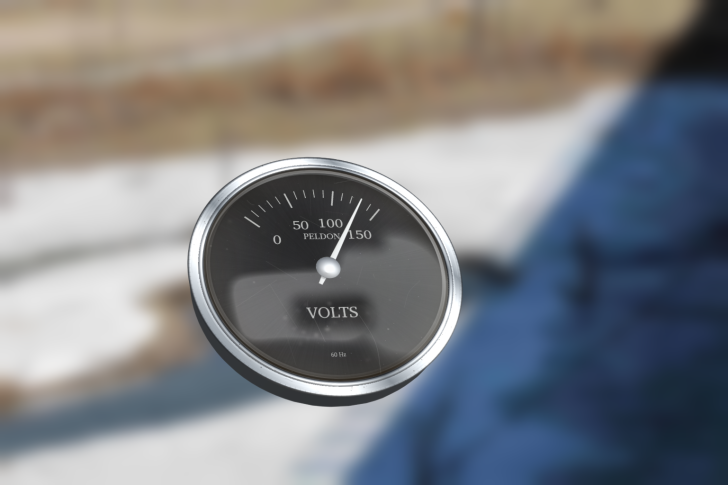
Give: 130
